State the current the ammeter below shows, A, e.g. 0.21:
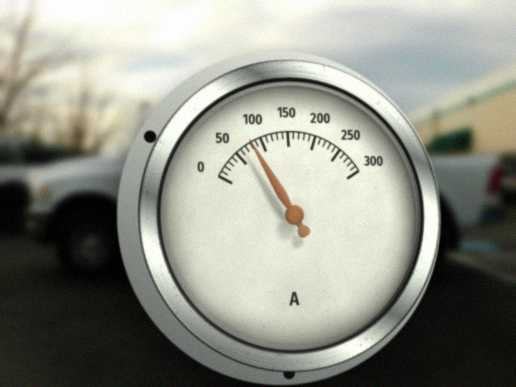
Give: 80
